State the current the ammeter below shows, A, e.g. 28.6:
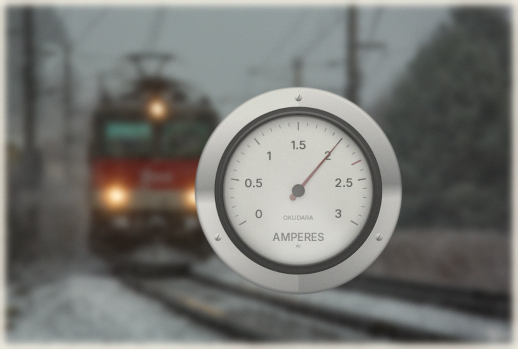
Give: 2
